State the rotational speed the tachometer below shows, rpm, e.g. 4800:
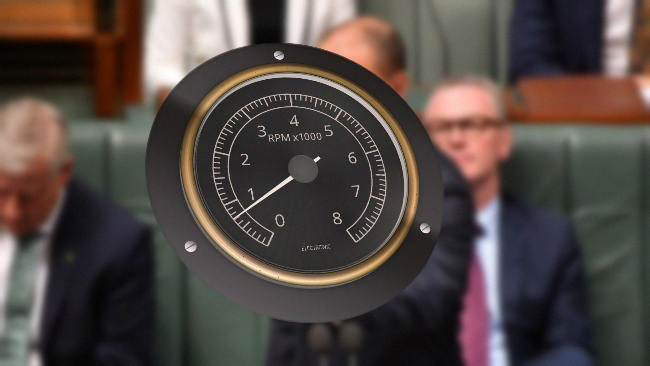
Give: 700
